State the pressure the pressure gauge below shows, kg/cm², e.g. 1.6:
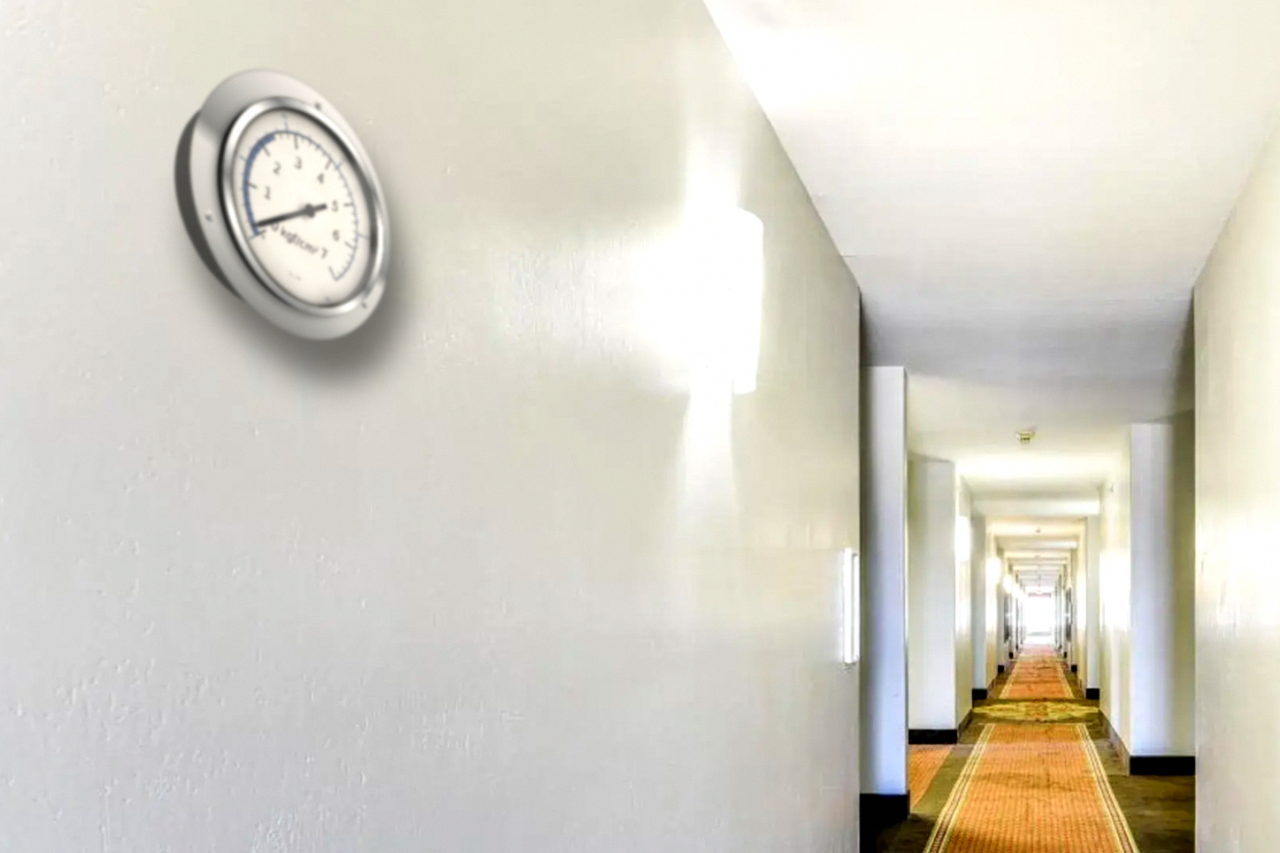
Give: 0.2
